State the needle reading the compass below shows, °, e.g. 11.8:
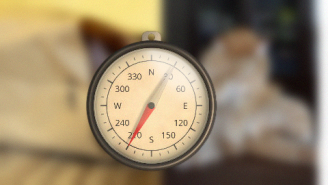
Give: 210
